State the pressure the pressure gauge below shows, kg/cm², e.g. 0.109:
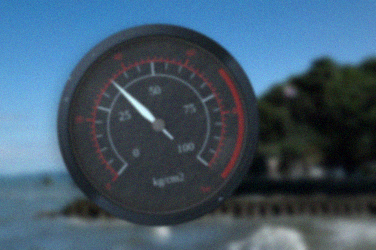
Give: 35
